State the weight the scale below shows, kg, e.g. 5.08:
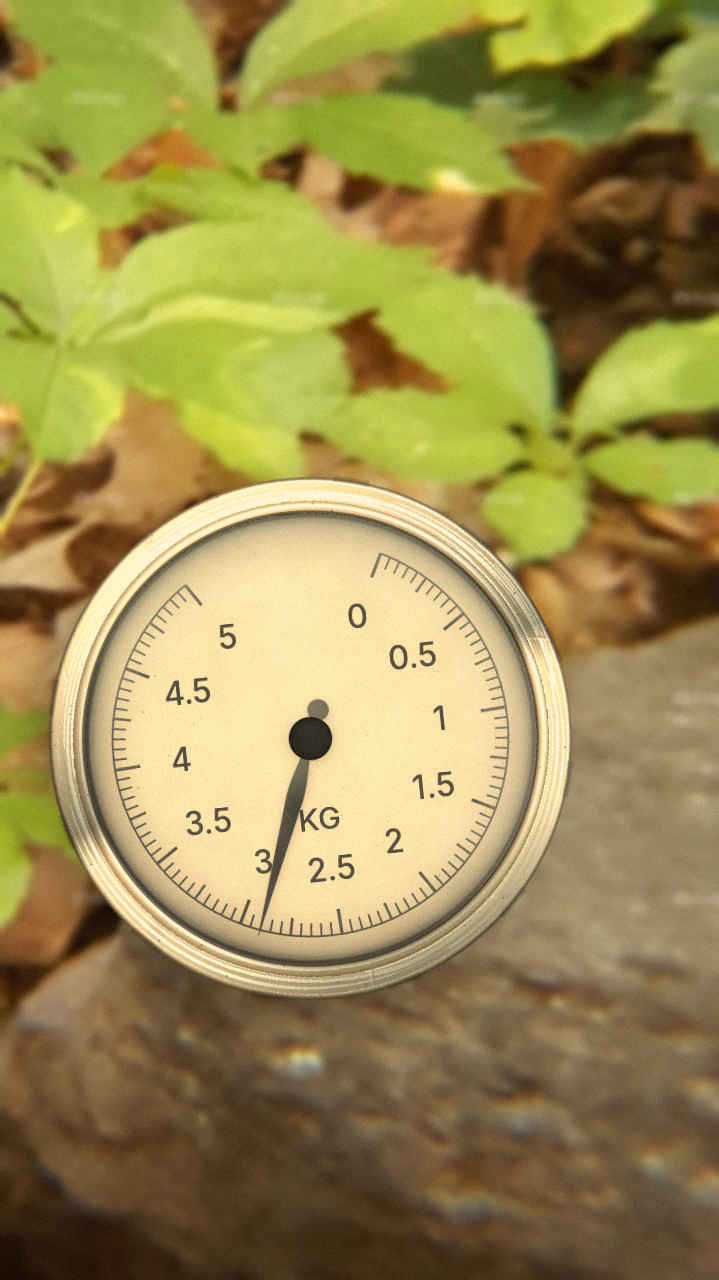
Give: 2.9
